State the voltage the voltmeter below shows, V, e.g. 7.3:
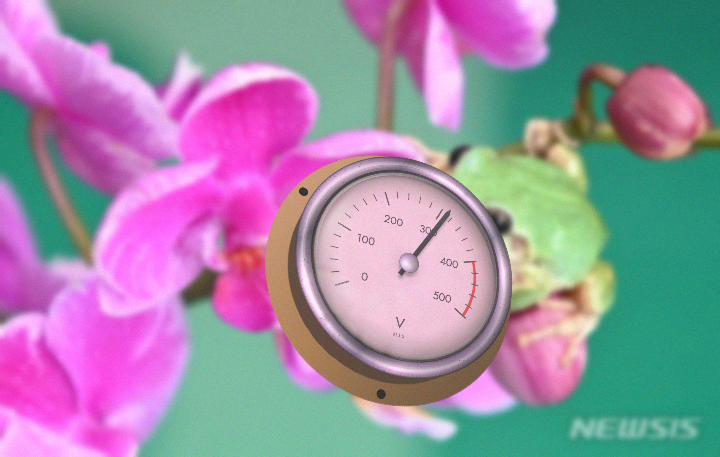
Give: 310
